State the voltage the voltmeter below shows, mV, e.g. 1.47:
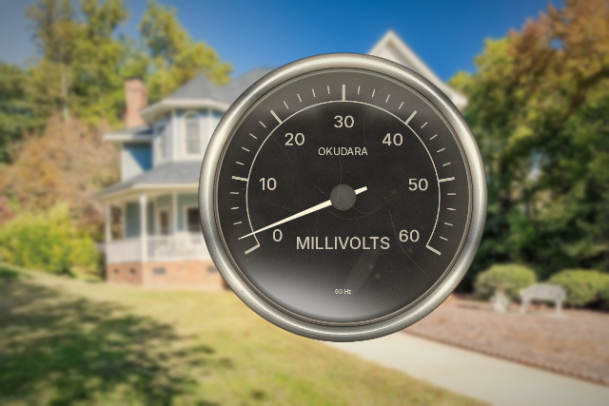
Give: 2
